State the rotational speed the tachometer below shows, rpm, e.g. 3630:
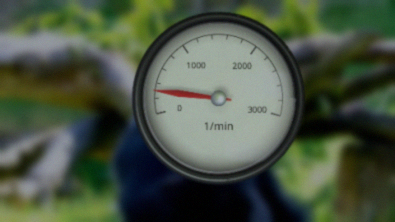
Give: 300
